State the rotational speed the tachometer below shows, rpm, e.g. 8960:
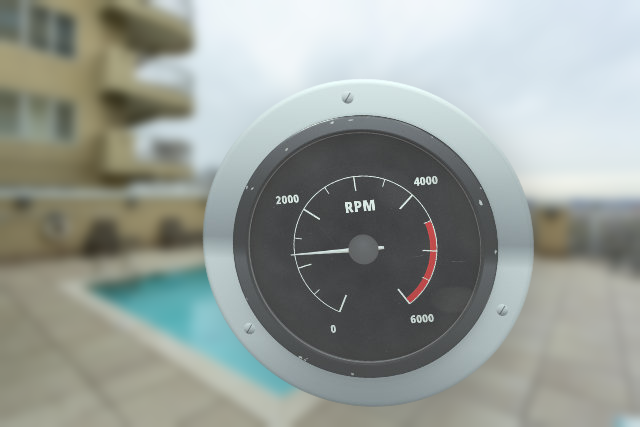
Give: 1250
